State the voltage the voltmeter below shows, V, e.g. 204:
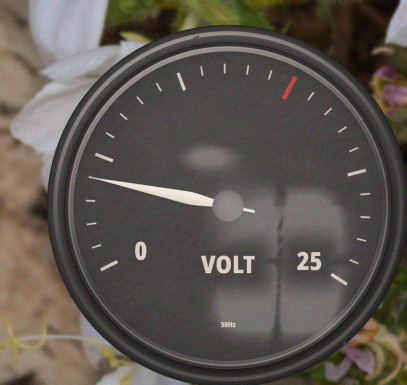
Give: 4
